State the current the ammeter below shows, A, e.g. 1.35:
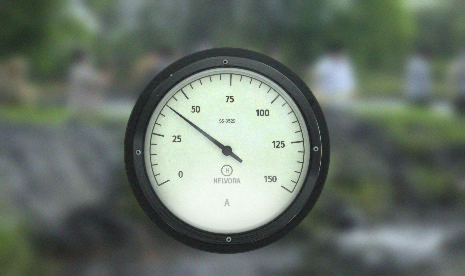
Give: 40
